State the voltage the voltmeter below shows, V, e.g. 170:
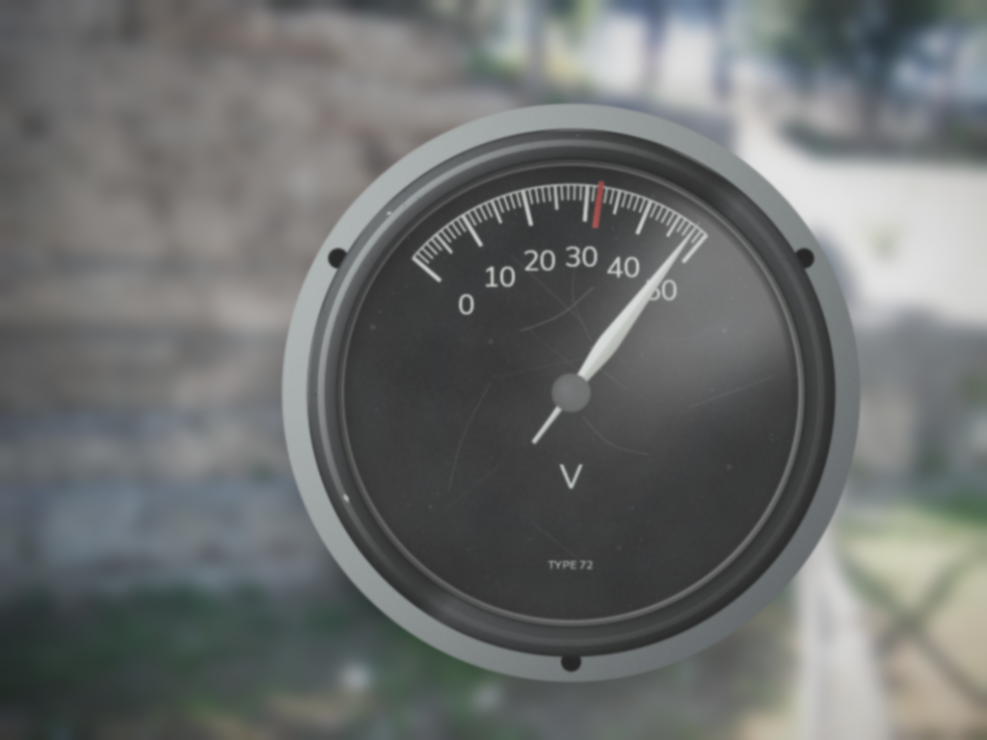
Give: 48
